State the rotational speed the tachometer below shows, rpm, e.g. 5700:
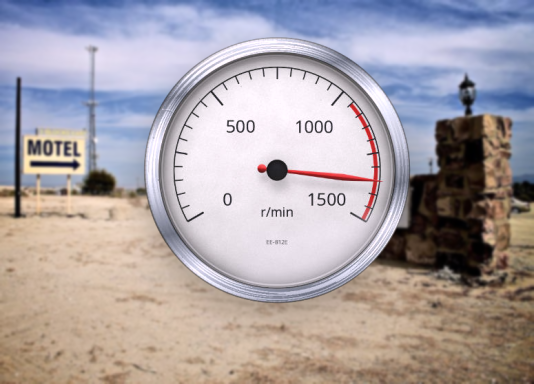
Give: 1350
